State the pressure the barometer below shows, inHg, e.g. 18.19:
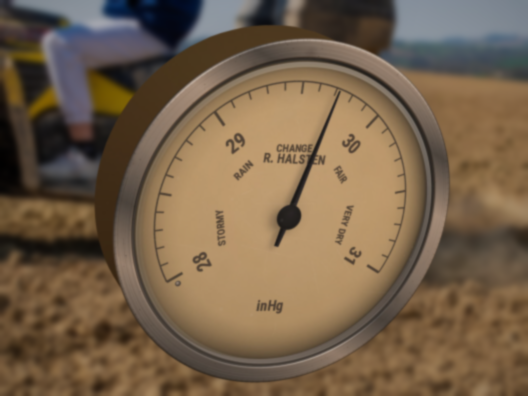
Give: 29.7
